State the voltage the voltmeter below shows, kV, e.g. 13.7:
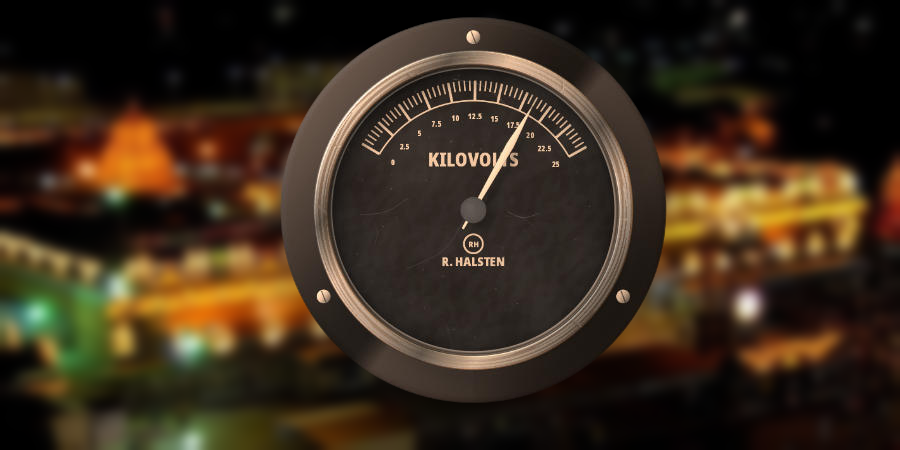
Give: 18.5
